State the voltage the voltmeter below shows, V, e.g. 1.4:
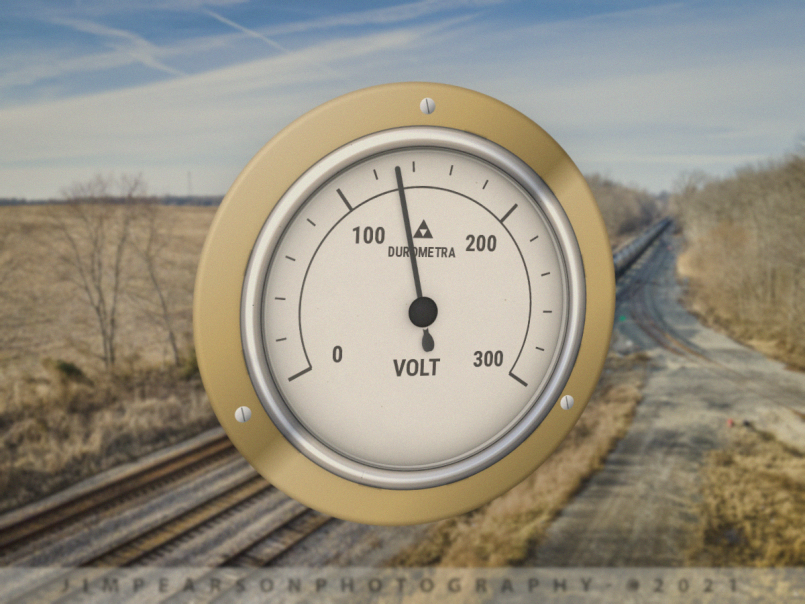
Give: 130
